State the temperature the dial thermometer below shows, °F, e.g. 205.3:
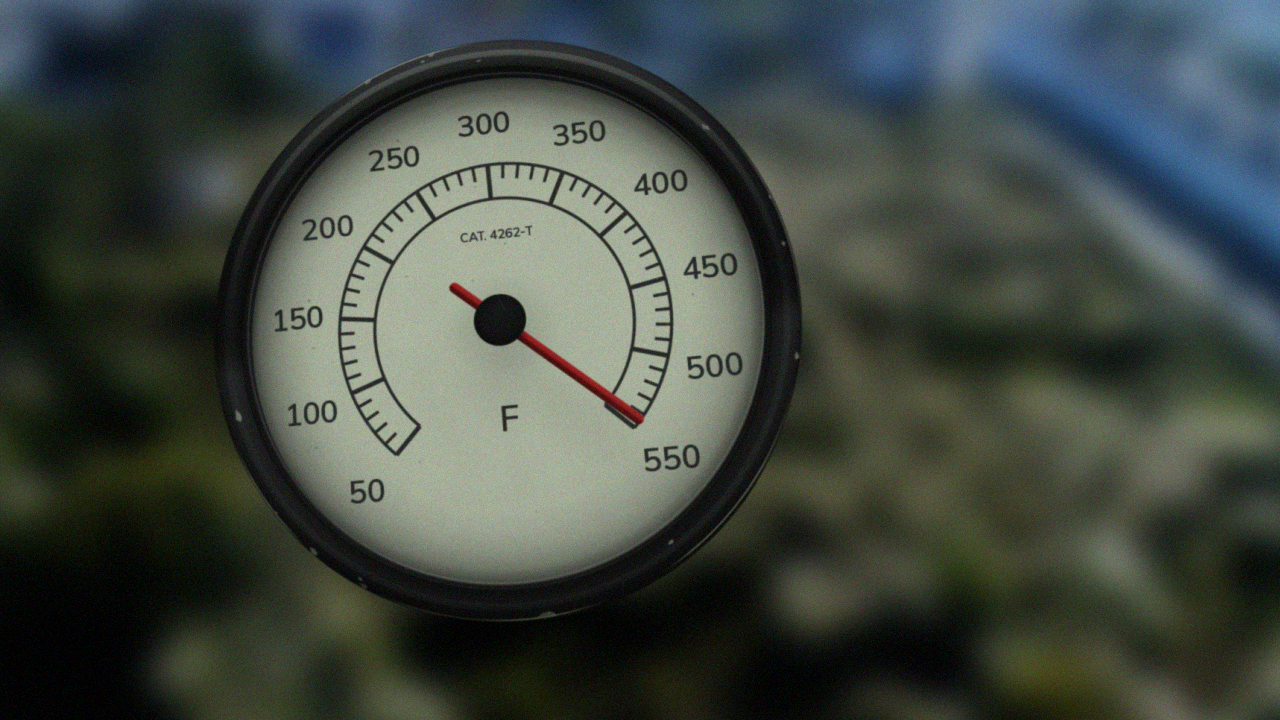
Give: 545
